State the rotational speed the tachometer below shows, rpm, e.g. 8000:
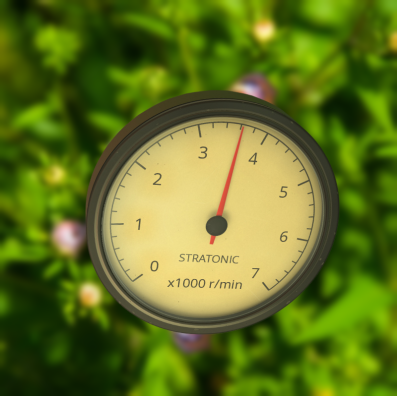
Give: 3600
